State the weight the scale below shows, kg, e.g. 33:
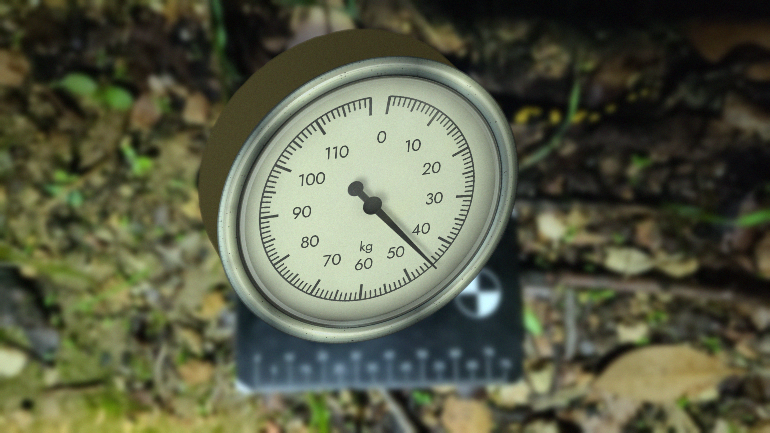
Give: 45
